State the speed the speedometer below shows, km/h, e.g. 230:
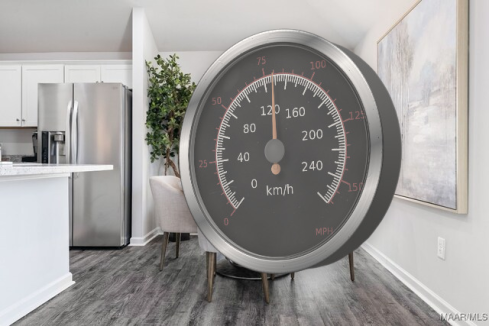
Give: 130
